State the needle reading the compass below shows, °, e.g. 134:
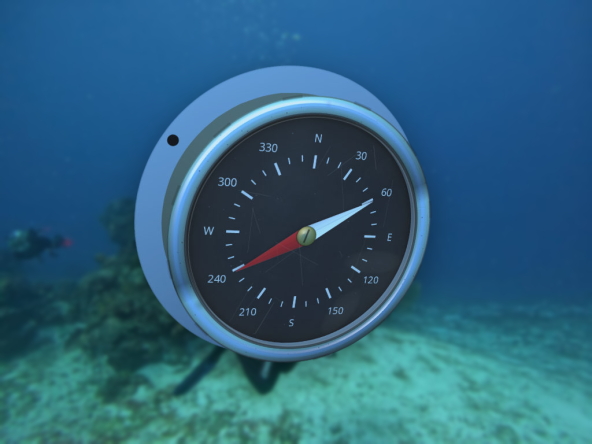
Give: 240
